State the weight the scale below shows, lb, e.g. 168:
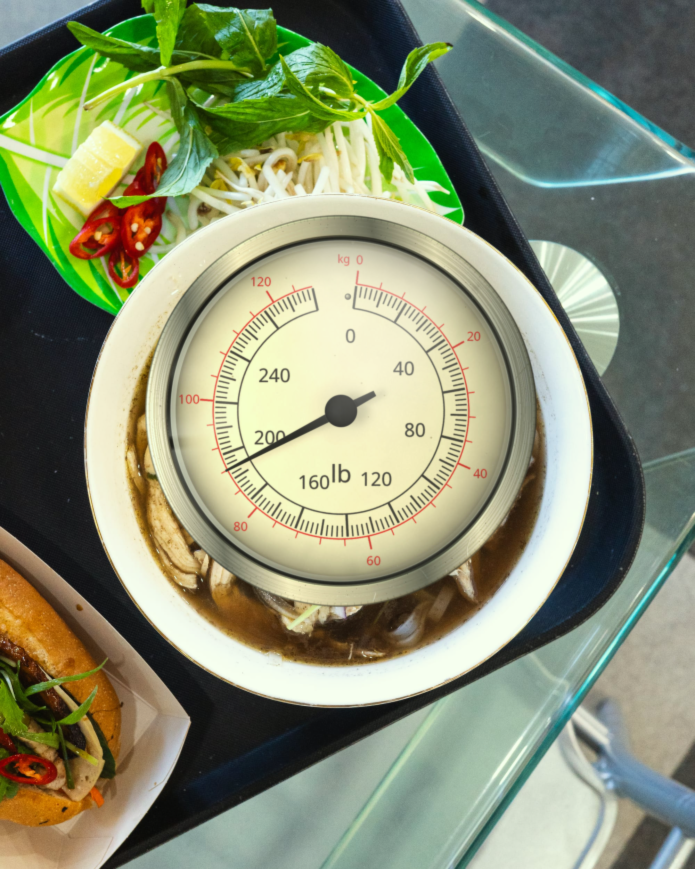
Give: 194
